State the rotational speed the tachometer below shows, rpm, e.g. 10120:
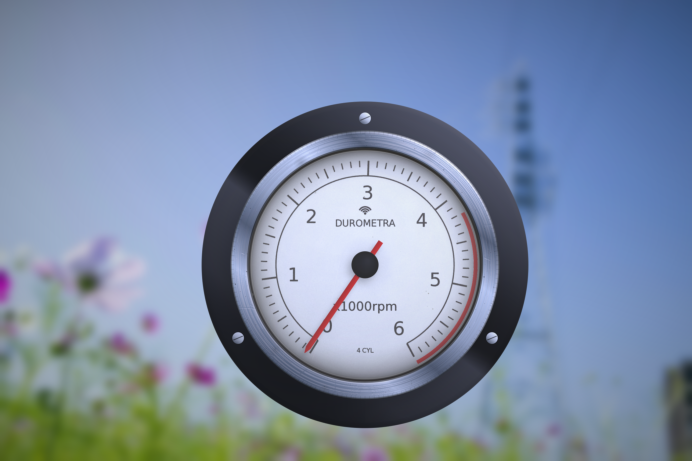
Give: 50
